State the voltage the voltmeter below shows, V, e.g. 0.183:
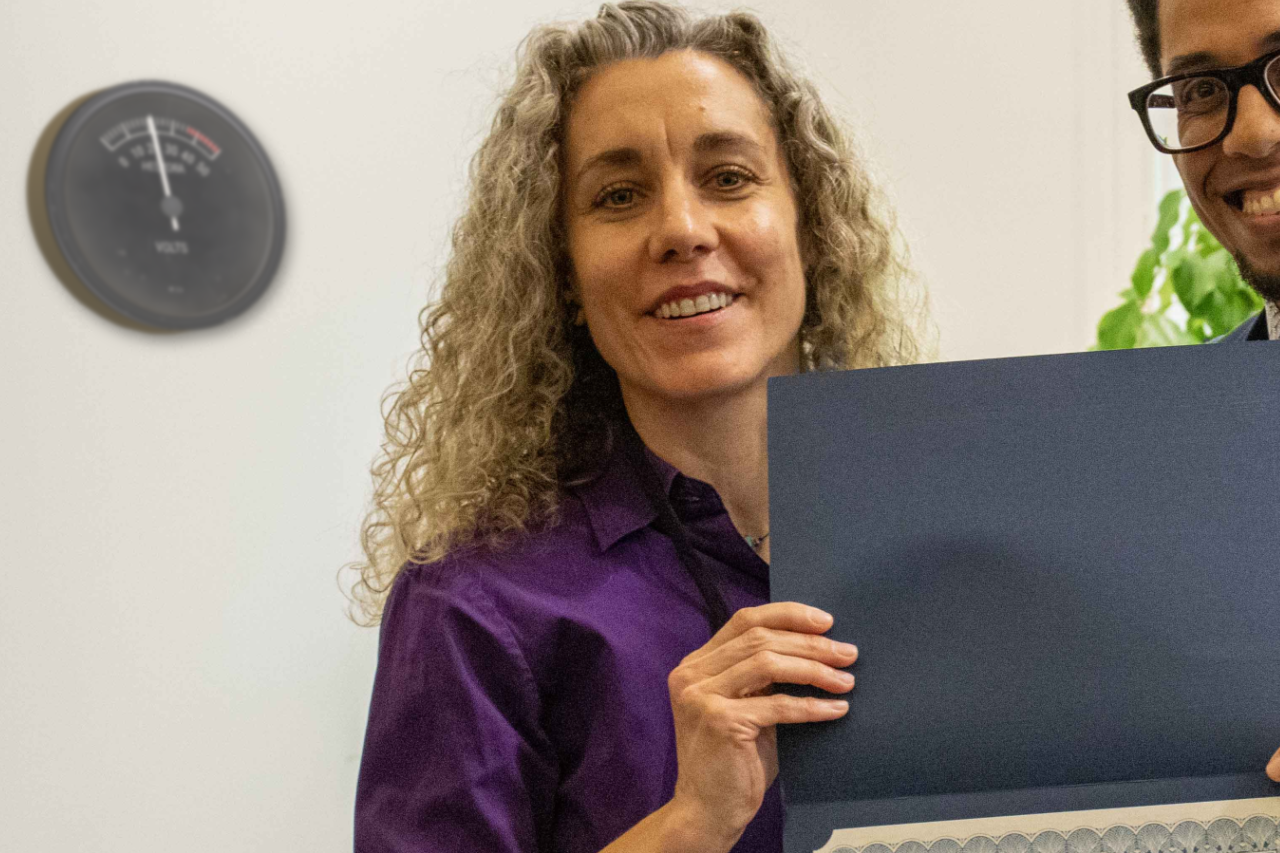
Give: 20
